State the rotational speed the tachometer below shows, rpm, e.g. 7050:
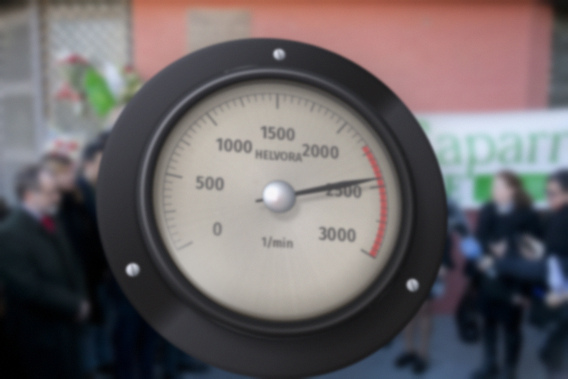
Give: 2450
